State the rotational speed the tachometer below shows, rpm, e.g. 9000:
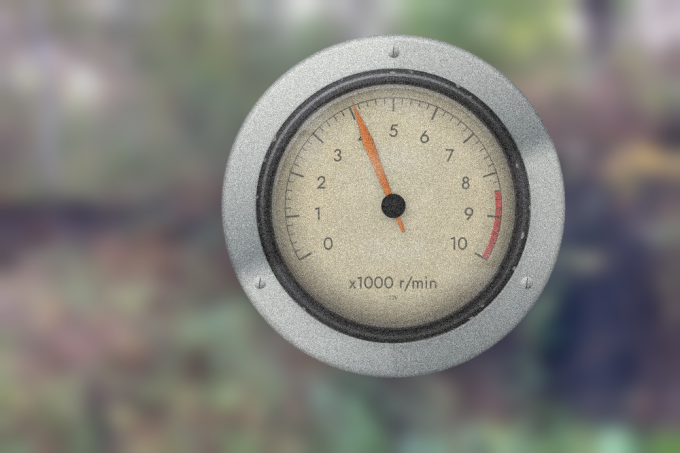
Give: 4100
